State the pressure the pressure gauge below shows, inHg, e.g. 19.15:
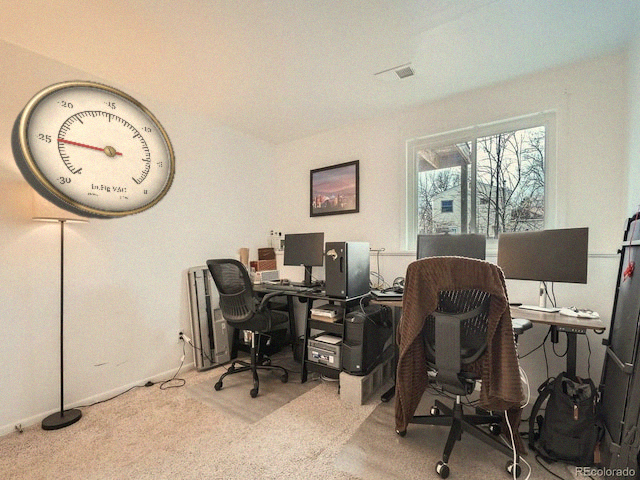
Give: -25
